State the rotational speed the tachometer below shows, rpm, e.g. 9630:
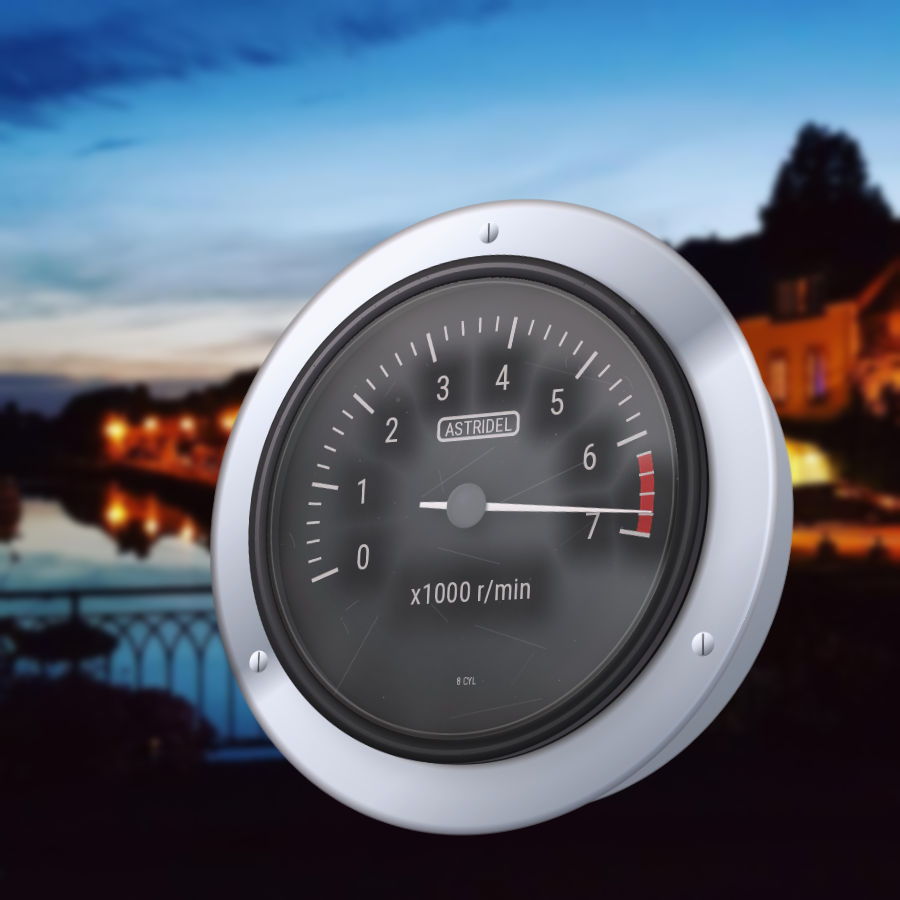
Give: 6800
